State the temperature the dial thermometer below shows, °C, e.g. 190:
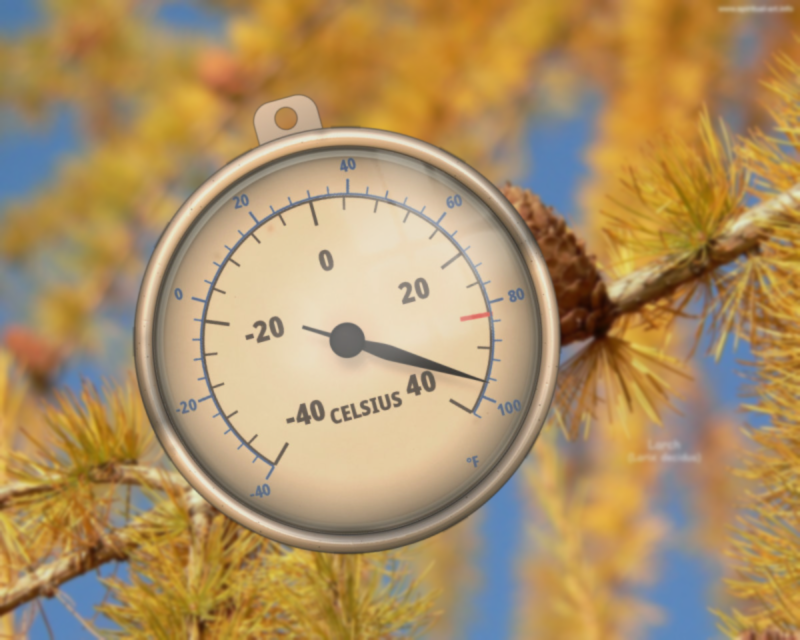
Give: 36
